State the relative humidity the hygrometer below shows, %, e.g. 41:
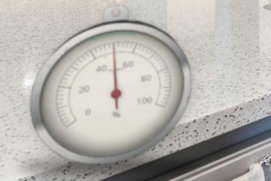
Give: 50
